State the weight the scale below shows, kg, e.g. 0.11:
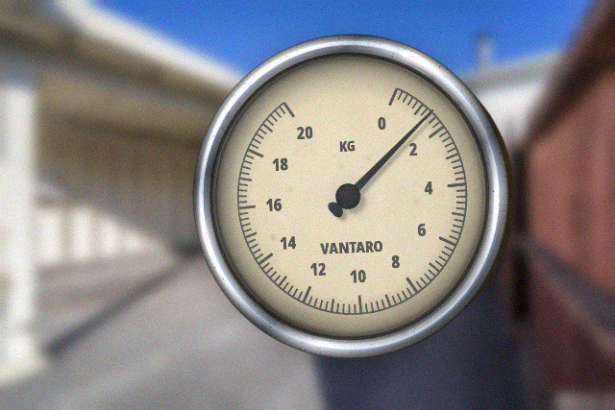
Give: 1.4
